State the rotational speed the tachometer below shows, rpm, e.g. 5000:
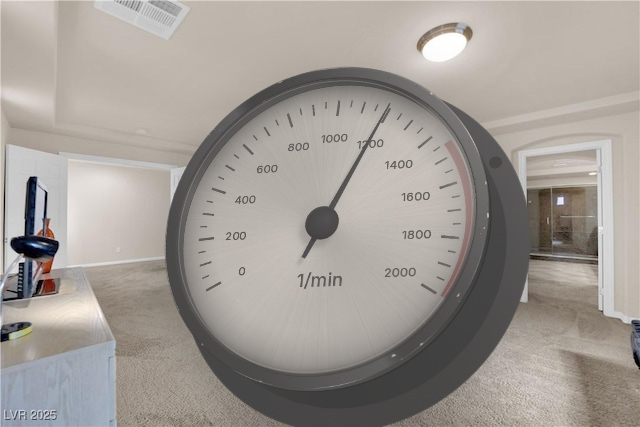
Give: 1200
